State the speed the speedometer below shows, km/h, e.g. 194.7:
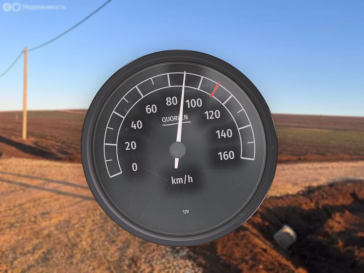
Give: 90
